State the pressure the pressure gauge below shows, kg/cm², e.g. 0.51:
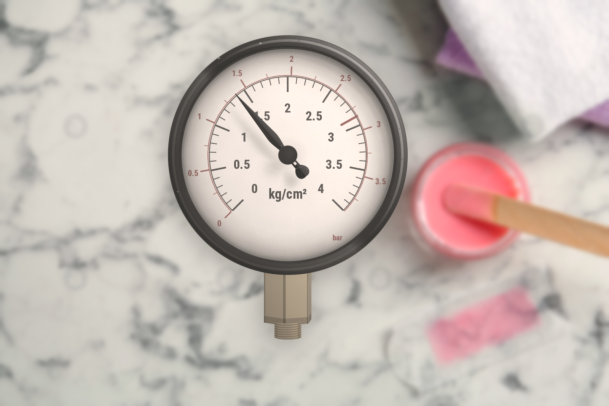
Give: 1.4
